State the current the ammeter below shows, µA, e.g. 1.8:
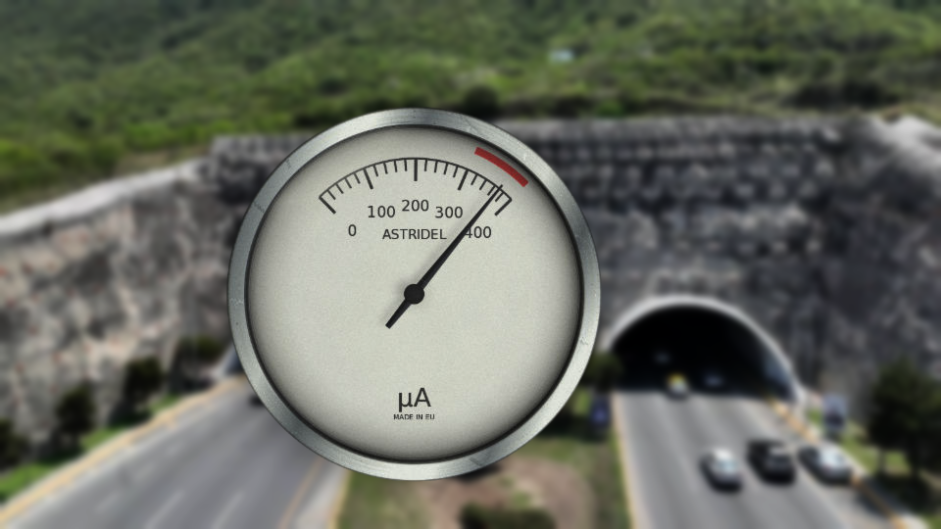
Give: 370
